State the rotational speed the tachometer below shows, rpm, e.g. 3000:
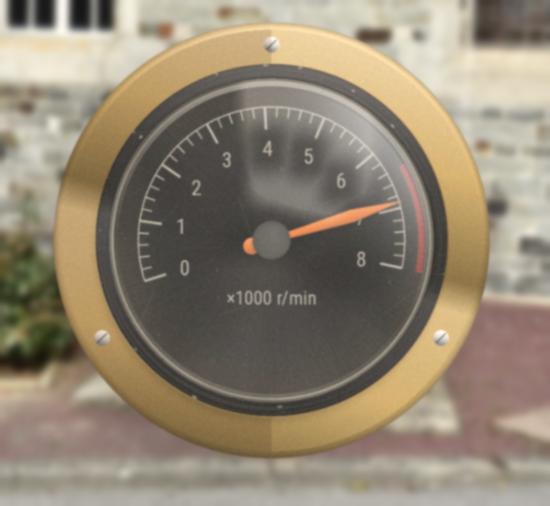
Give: 6900
